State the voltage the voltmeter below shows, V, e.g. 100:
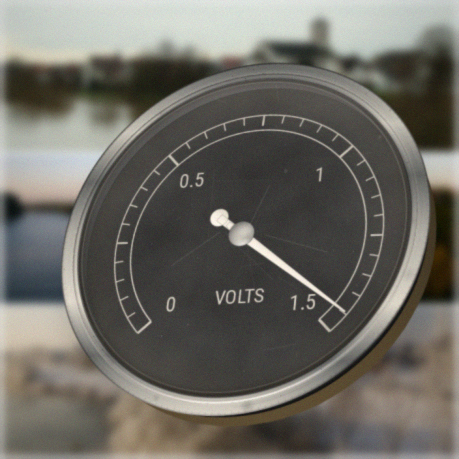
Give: 1.45
